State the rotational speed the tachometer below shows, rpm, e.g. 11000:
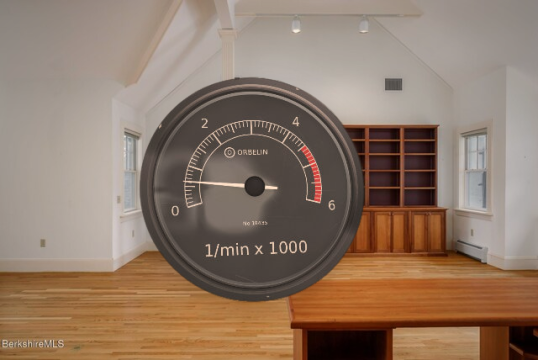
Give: 600
